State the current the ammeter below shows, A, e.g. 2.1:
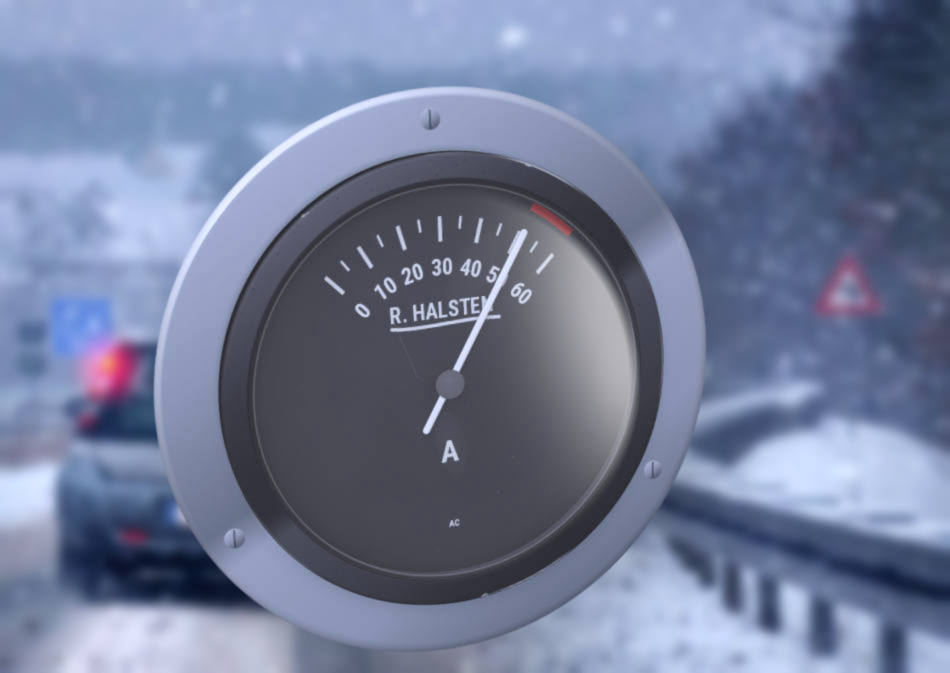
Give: 50
